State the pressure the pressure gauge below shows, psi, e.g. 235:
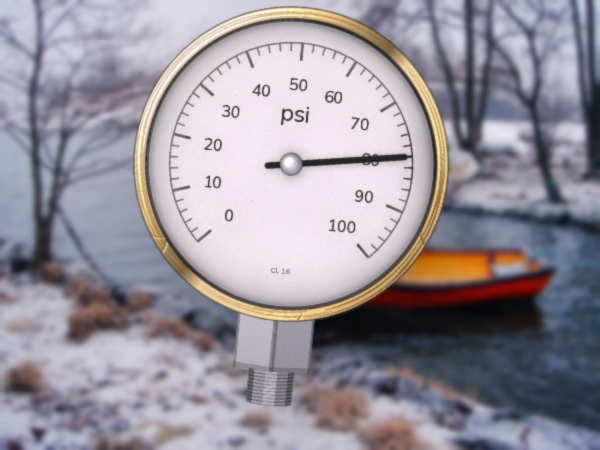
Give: 80
